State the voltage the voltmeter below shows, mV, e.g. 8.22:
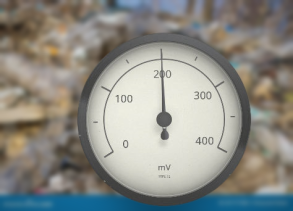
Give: 200
